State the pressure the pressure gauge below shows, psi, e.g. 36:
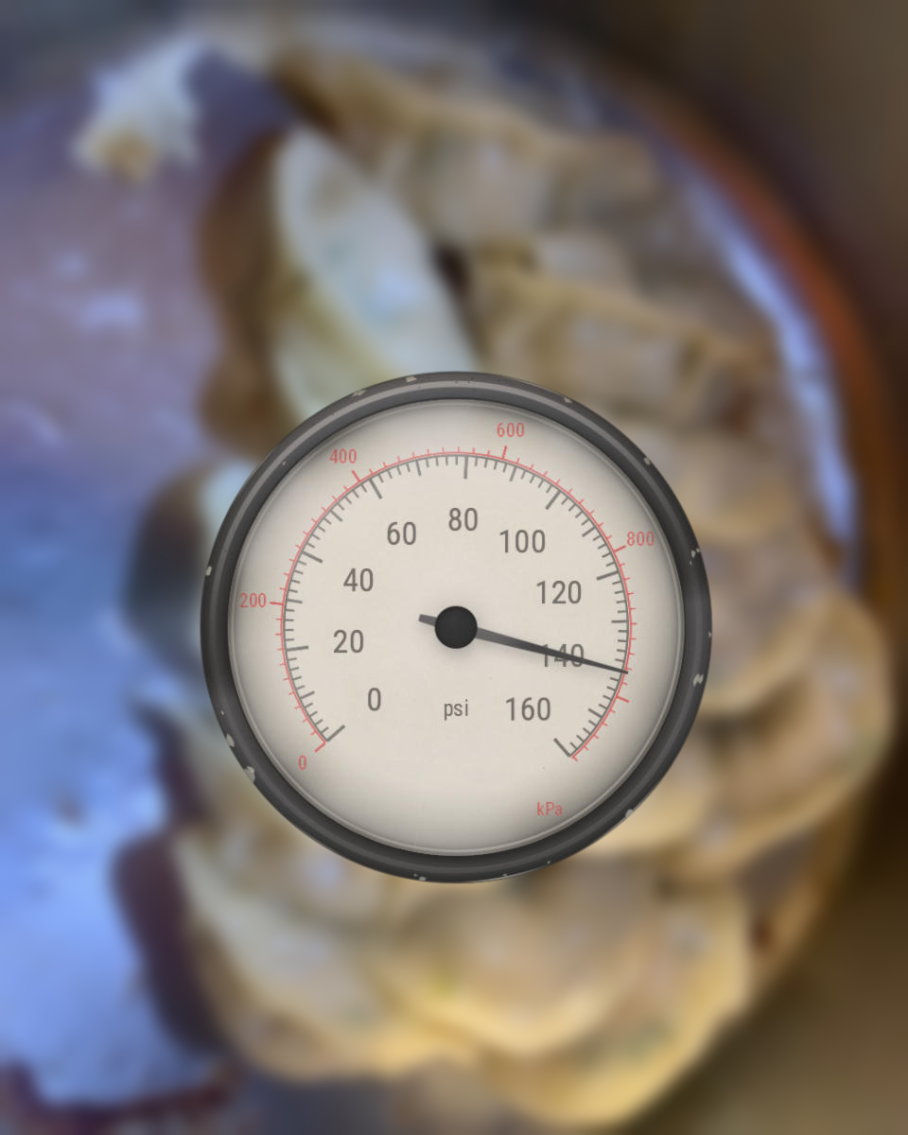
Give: 140
